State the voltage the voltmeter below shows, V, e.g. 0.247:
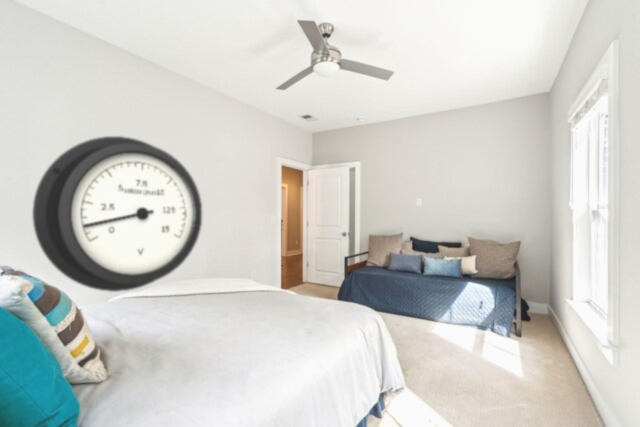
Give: 1
